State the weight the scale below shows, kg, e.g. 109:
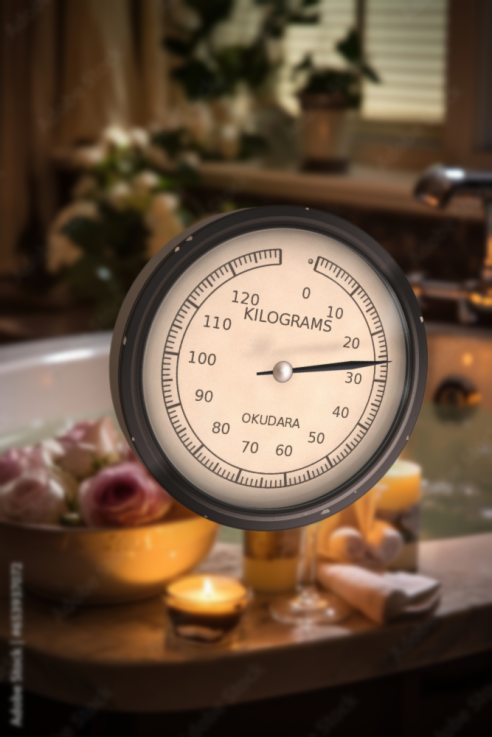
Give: 26
